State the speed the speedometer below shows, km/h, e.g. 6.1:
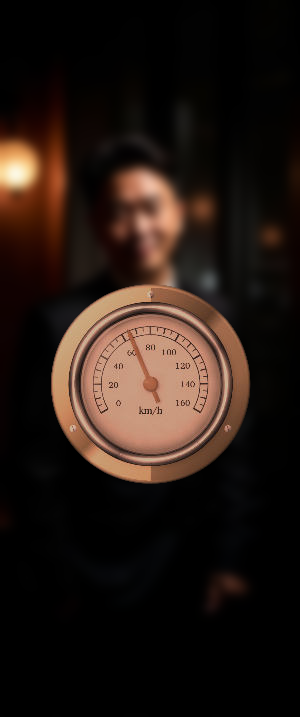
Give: 65
